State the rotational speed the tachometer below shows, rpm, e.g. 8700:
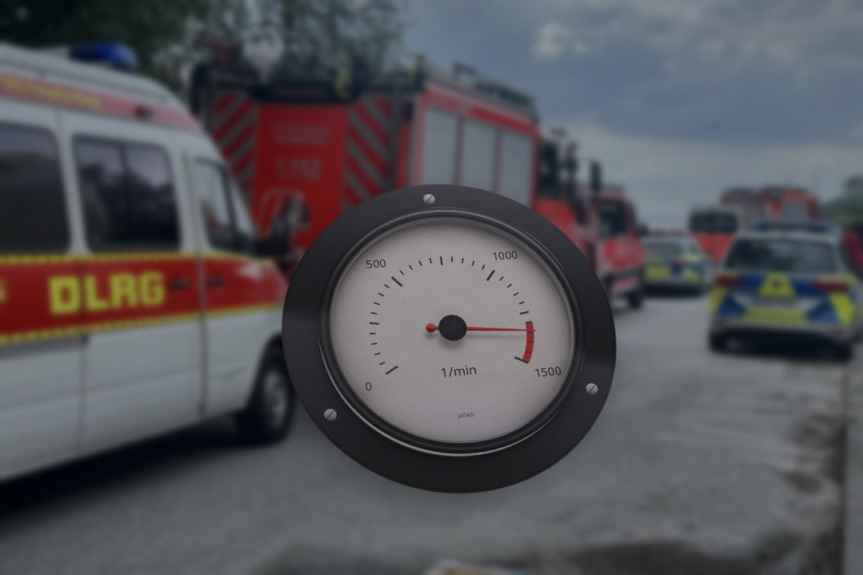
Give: 1350
